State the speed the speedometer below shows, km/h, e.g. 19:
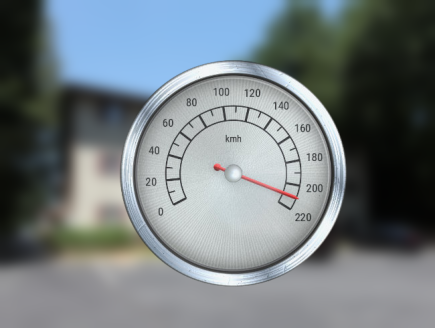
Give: 210
